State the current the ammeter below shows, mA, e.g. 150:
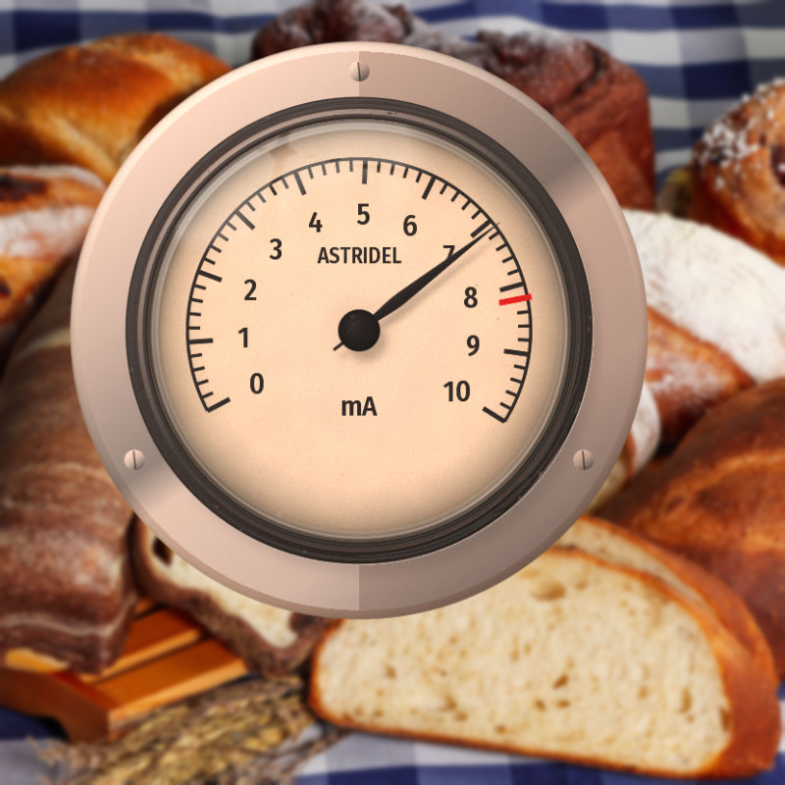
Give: 7.1
